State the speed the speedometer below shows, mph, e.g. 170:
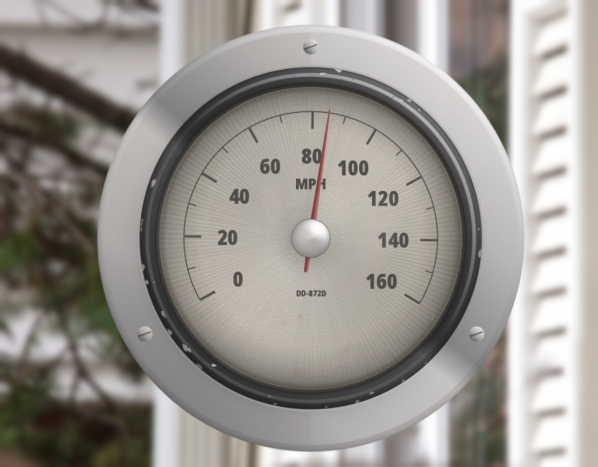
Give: 85
